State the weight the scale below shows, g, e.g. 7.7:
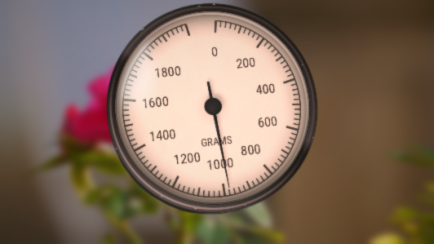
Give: 980
